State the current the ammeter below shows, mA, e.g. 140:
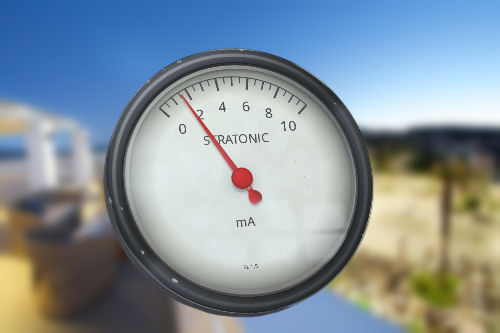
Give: 1.5
